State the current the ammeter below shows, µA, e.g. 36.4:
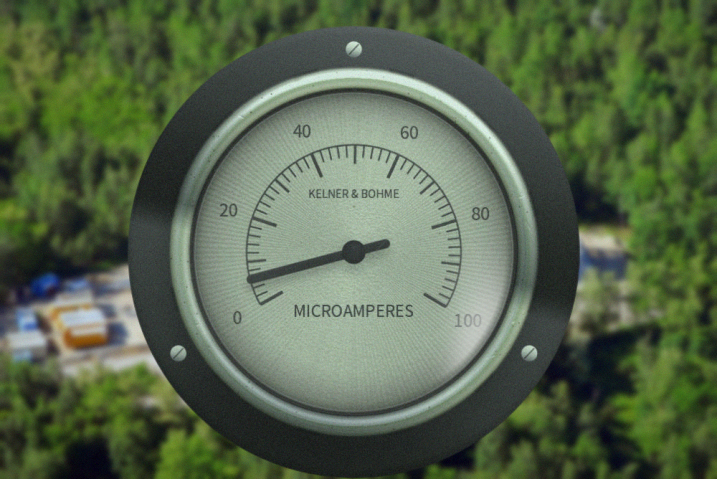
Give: 6
